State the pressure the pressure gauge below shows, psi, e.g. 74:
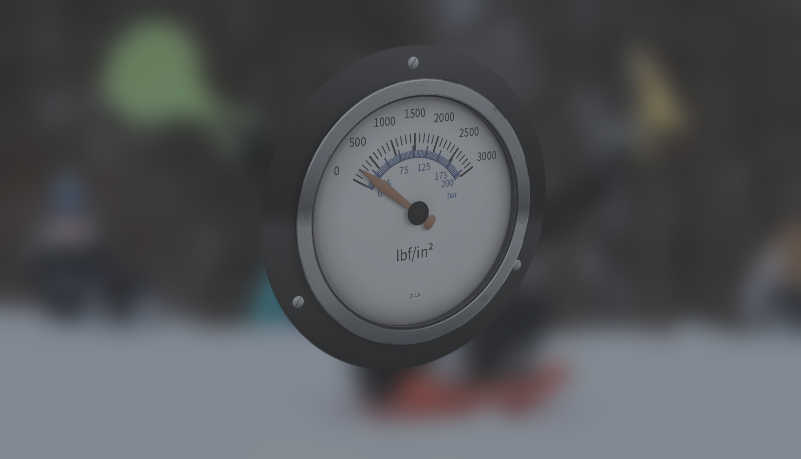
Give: 200
